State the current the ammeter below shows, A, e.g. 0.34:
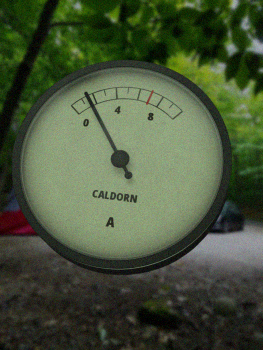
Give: 1.5
